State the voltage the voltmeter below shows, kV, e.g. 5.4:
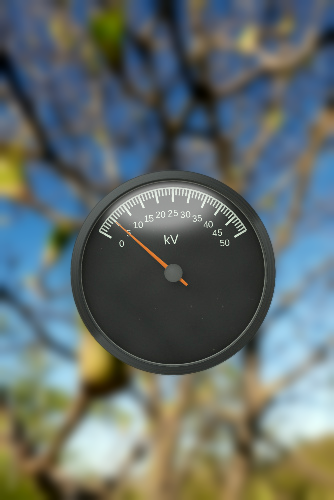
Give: 5
